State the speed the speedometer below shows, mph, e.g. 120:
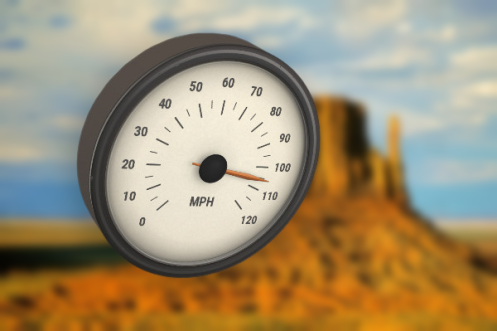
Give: 105
